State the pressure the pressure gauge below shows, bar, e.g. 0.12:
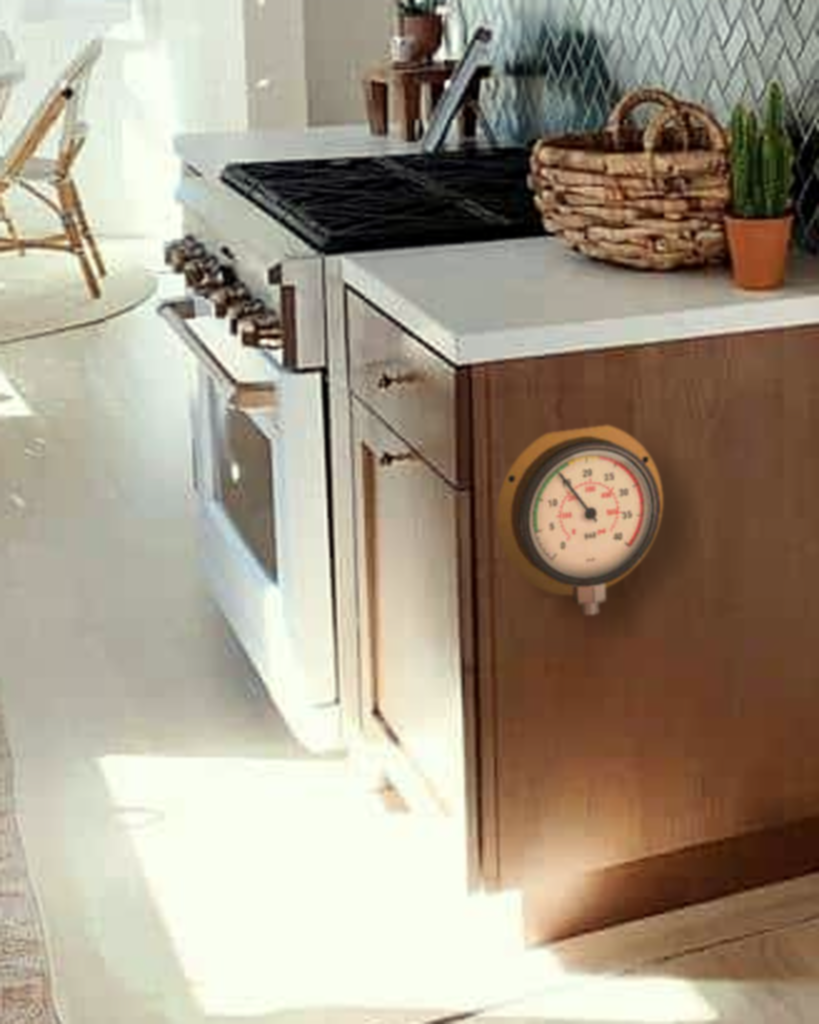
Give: 15
